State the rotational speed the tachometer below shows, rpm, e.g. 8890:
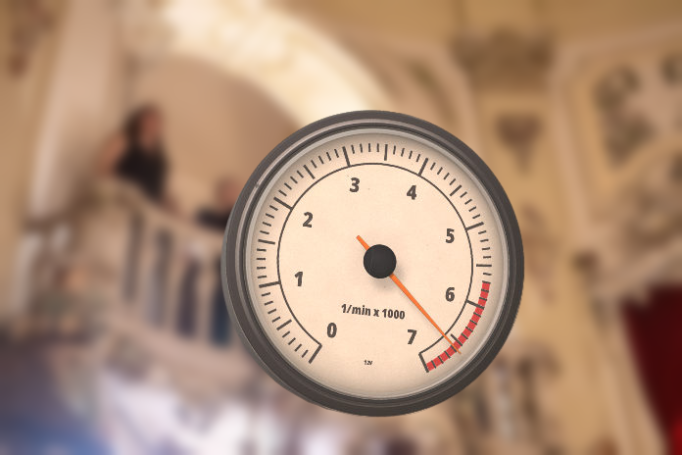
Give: 6600
